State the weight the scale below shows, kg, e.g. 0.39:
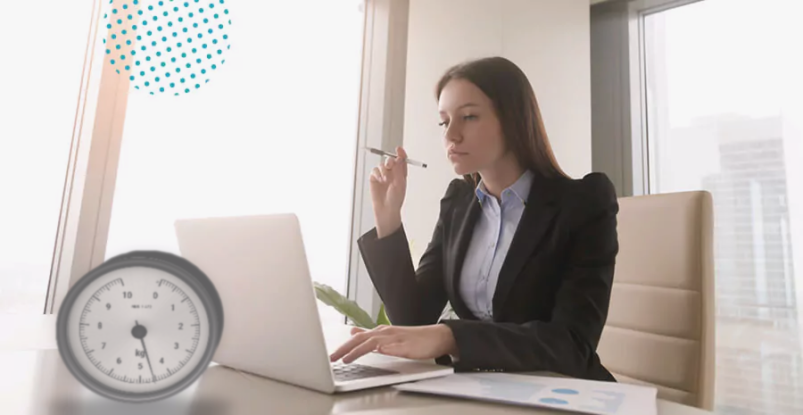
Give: 4.5
